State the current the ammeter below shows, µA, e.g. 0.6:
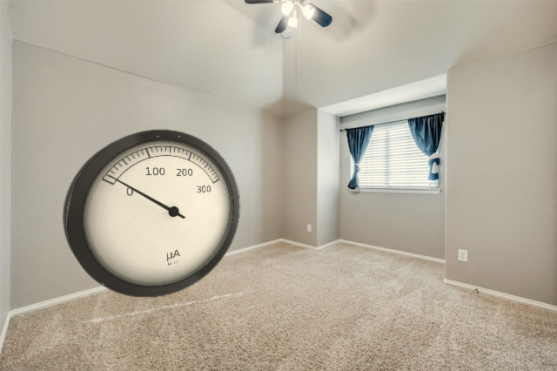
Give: 10
